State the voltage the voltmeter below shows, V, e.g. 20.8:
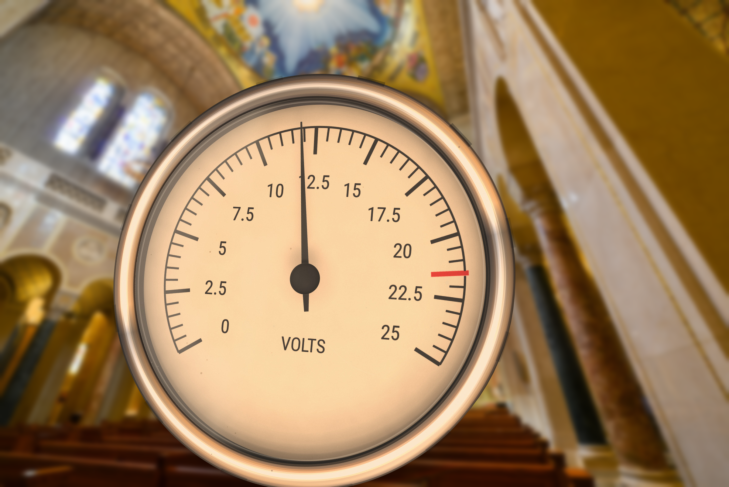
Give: 12
